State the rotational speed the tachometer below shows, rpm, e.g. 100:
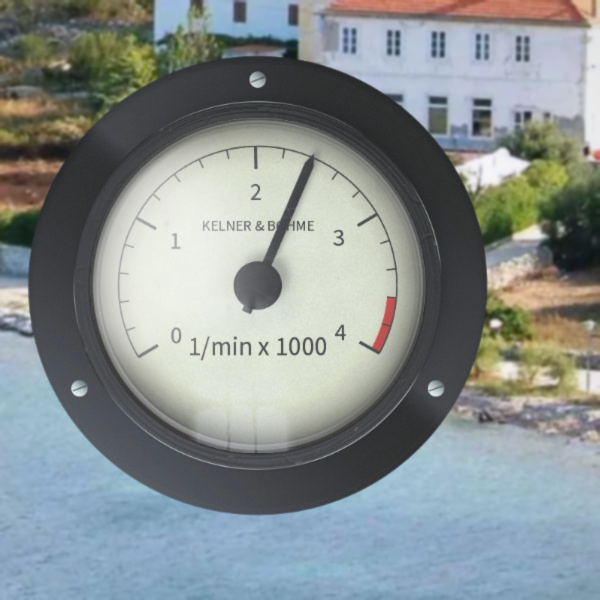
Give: 2400
